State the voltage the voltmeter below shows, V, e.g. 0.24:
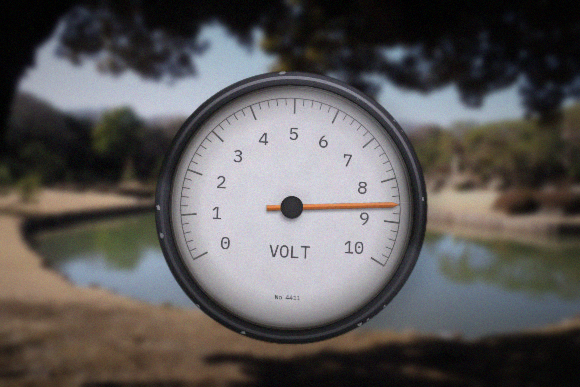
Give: 8.6
